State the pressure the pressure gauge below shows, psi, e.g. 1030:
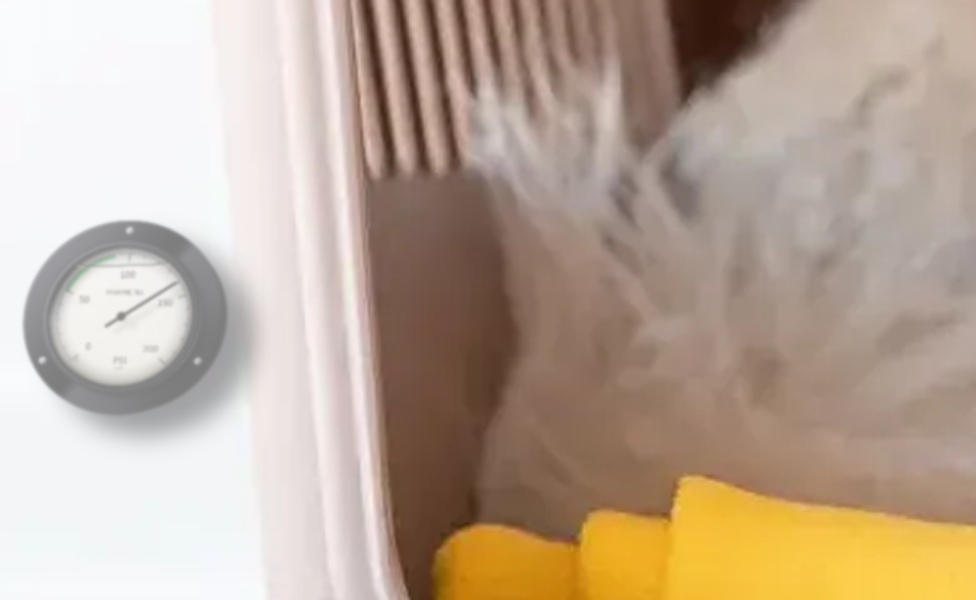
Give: 140
